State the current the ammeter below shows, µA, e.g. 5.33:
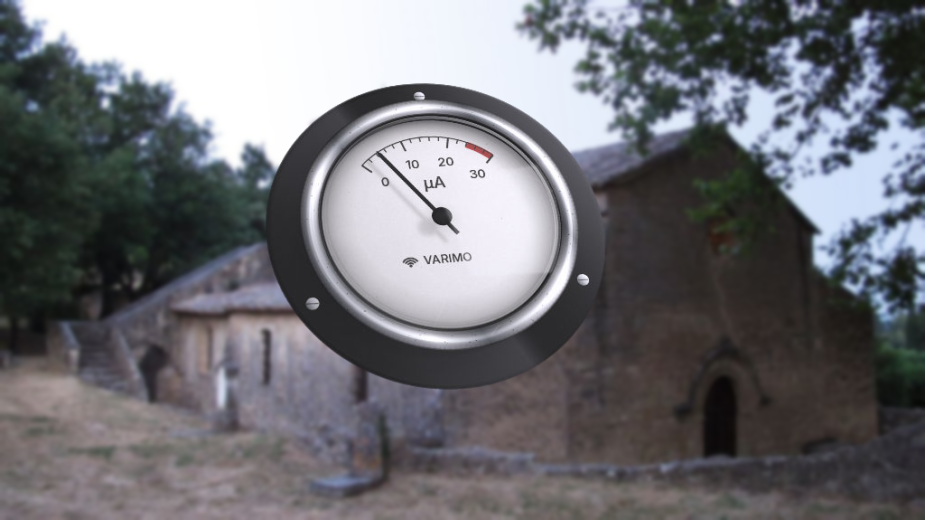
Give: 4
